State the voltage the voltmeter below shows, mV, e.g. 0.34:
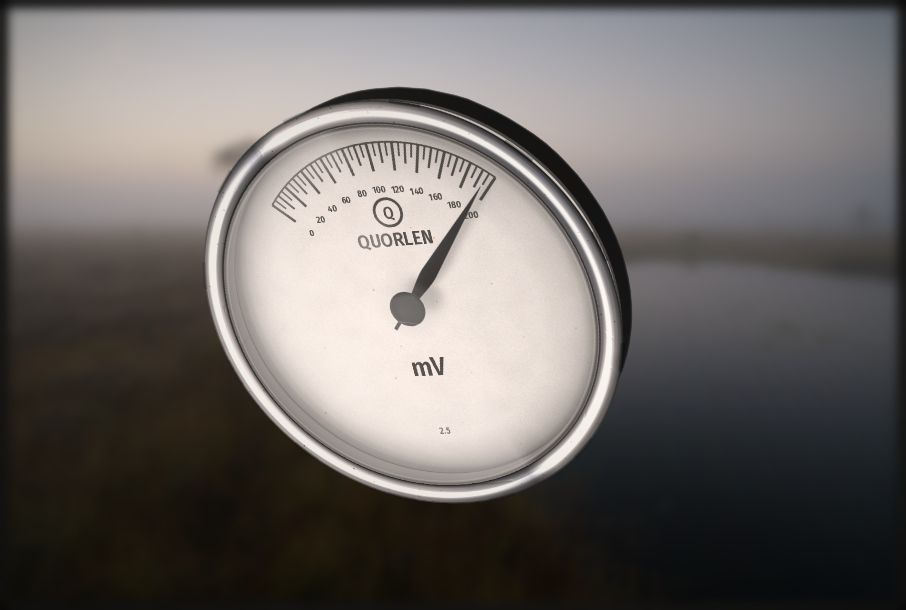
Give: 195
